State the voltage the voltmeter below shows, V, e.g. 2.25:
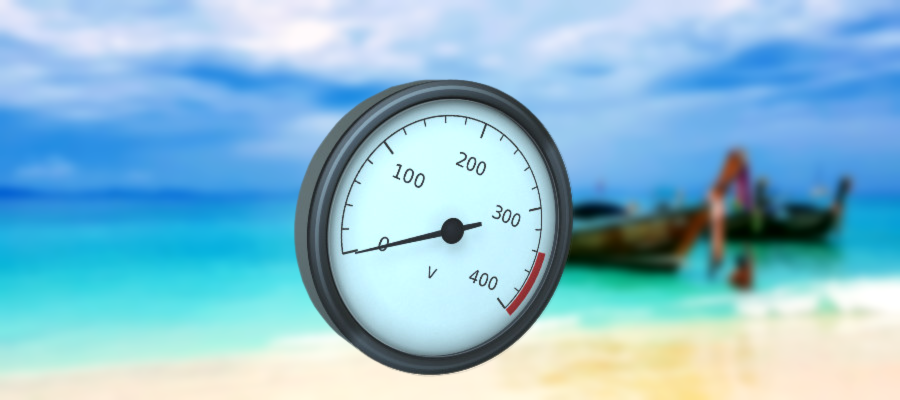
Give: 0
